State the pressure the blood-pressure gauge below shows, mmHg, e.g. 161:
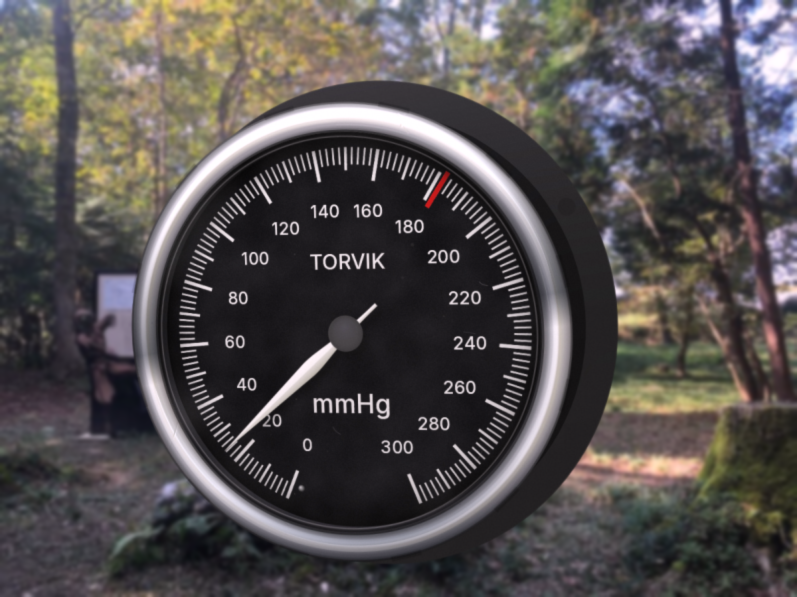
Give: 24
